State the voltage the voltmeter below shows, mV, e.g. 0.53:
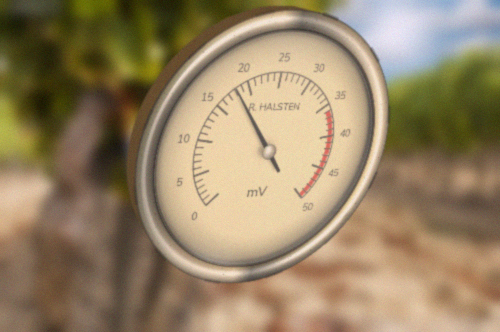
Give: 18
